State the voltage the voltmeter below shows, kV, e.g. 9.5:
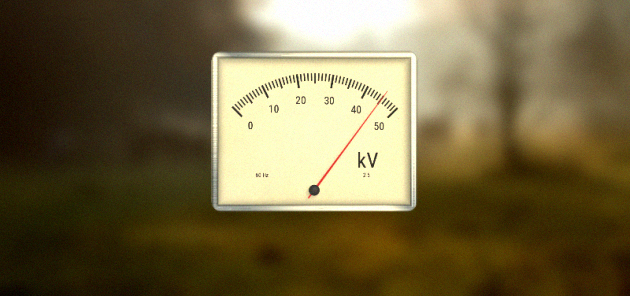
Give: 45
